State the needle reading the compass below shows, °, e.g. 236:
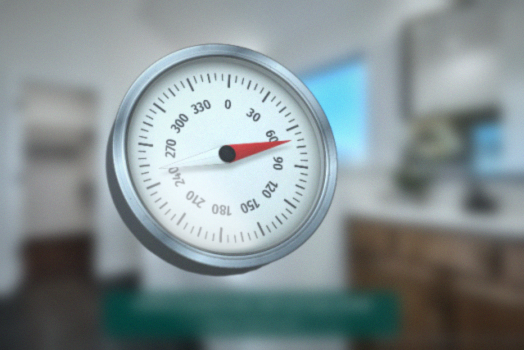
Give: 70
